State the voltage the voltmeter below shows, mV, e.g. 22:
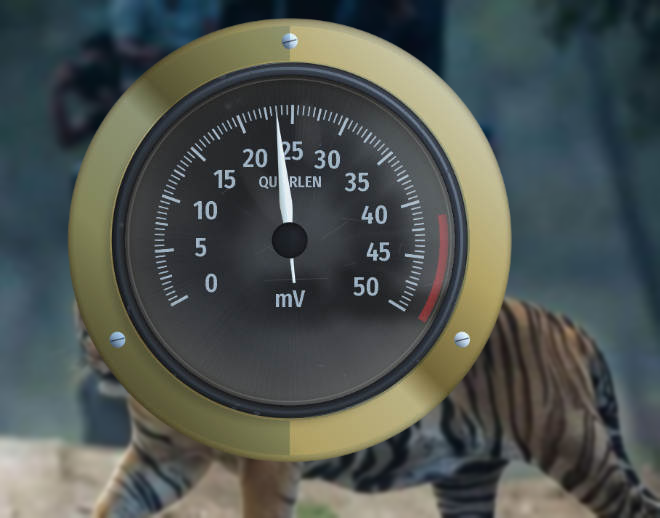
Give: 23.5
